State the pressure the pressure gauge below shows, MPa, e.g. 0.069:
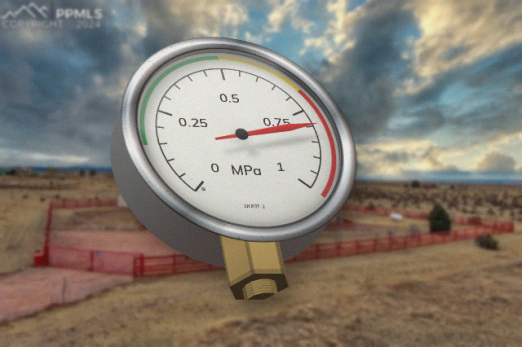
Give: 0.8
